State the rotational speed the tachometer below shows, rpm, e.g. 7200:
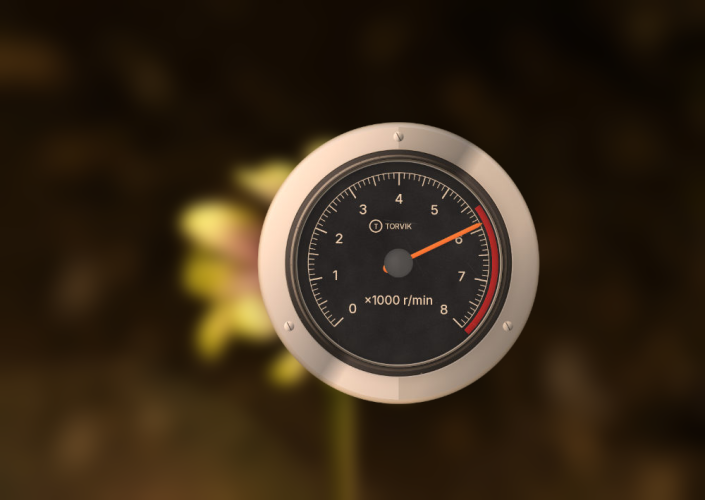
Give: 5900
